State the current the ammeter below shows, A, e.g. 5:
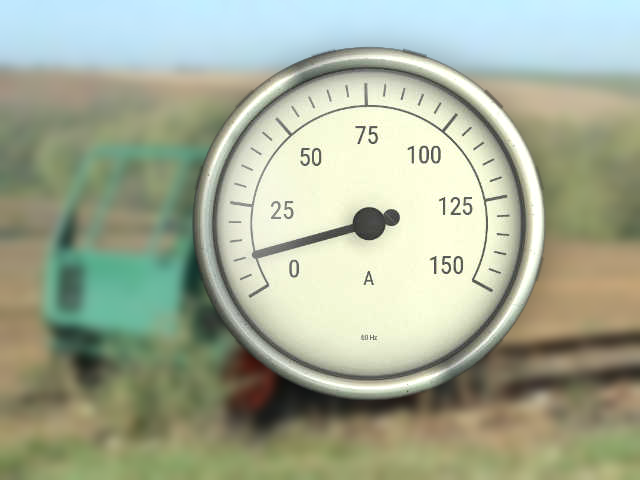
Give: 10
